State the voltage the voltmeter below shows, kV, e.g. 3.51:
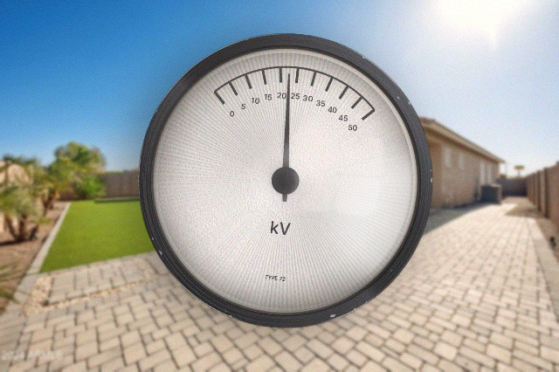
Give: 22.5
